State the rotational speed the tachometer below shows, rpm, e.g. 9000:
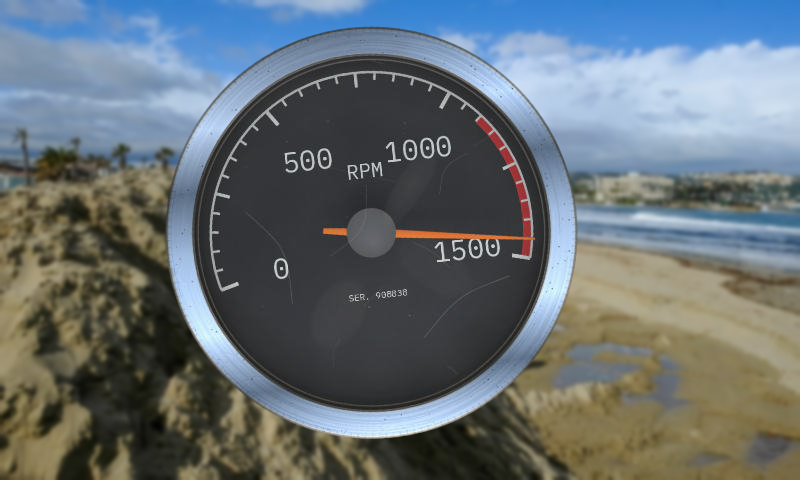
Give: 1450
